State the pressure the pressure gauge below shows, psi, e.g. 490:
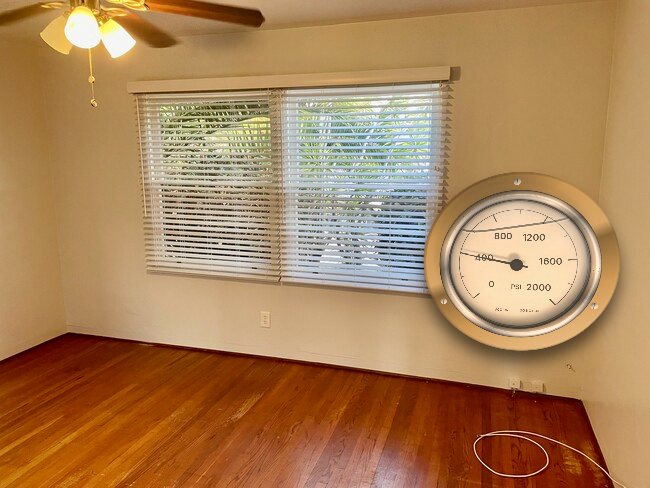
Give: 400
